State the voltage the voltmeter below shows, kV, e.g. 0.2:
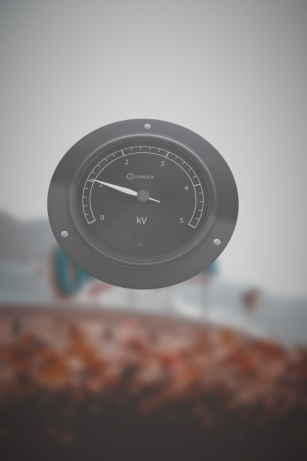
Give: 1
